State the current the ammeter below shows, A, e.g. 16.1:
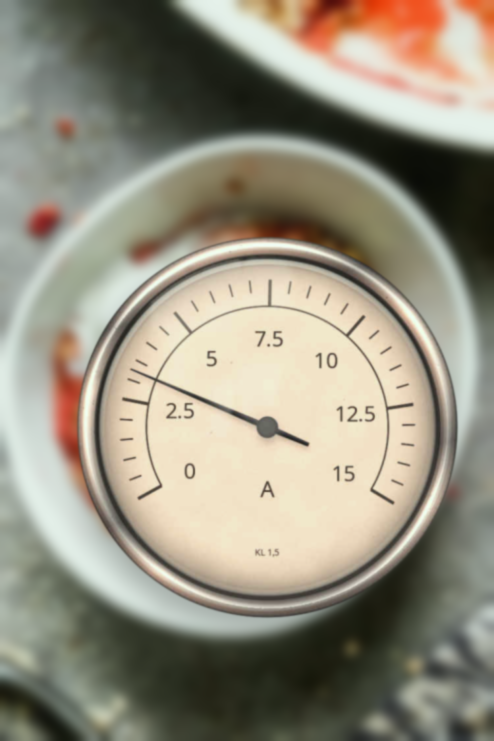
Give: 3.25
